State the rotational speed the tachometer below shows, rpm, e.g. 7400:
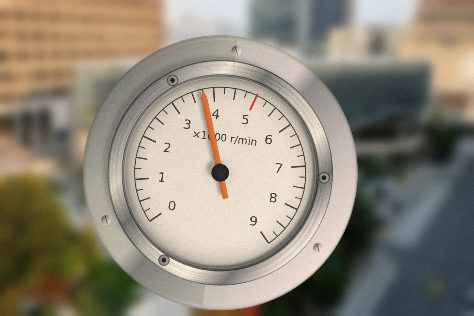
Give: 3750
